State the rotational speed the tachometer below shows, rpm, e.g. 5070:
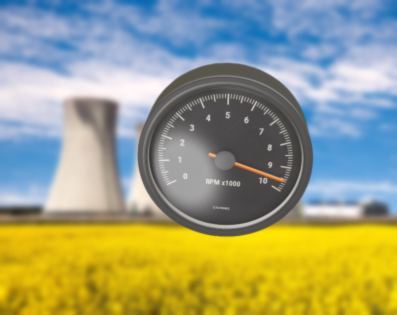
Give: 9500
